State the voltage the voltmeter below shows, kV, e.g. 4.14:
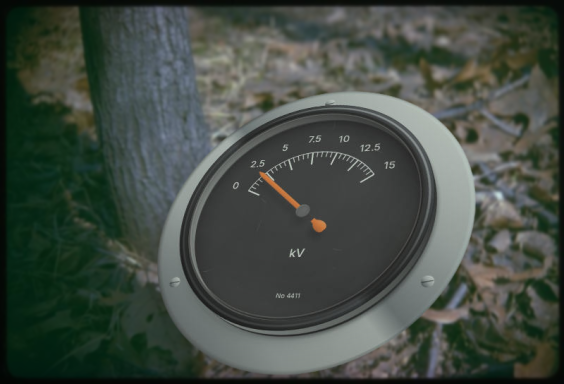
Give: 2
